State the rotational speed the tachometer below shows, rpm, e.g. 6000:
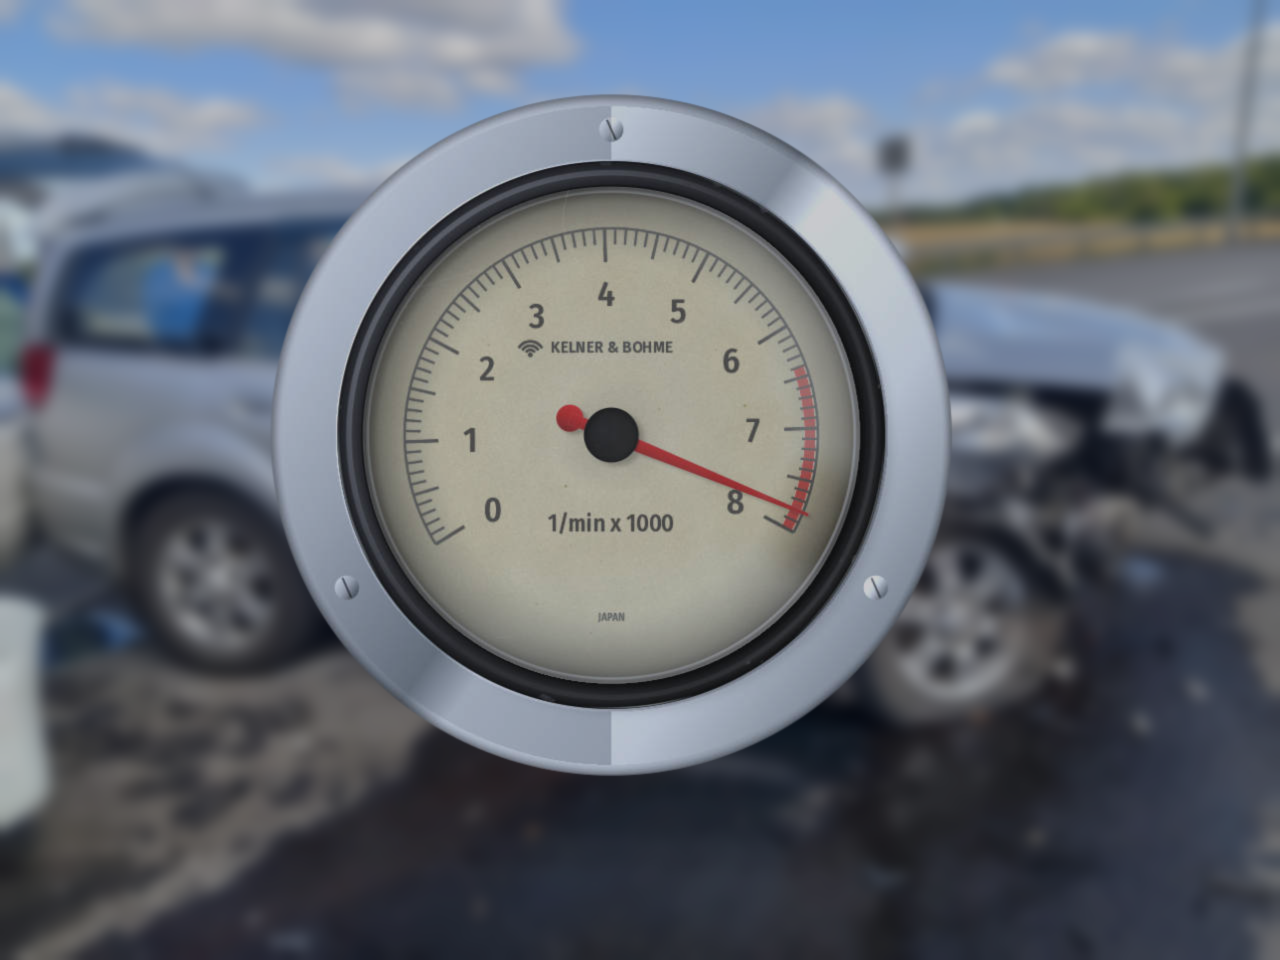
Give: 7800
